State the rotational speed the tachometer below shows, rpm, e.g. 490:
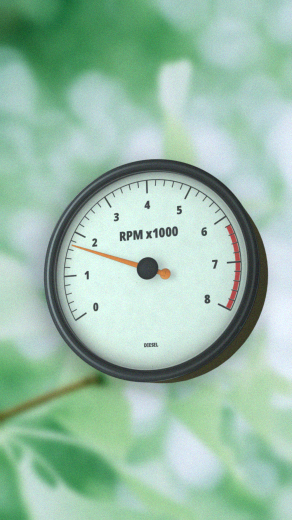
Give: 1700
